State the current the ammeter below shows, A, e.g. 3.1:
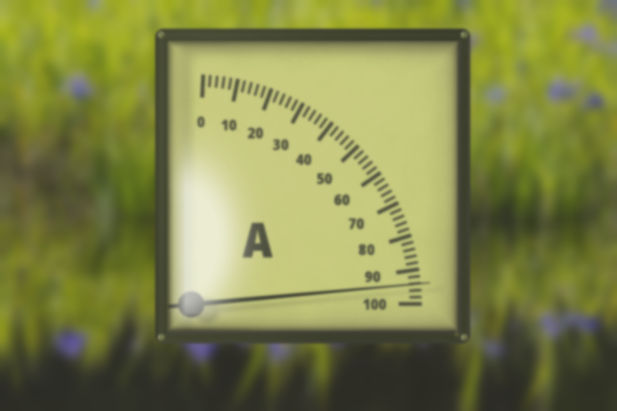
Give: 94
